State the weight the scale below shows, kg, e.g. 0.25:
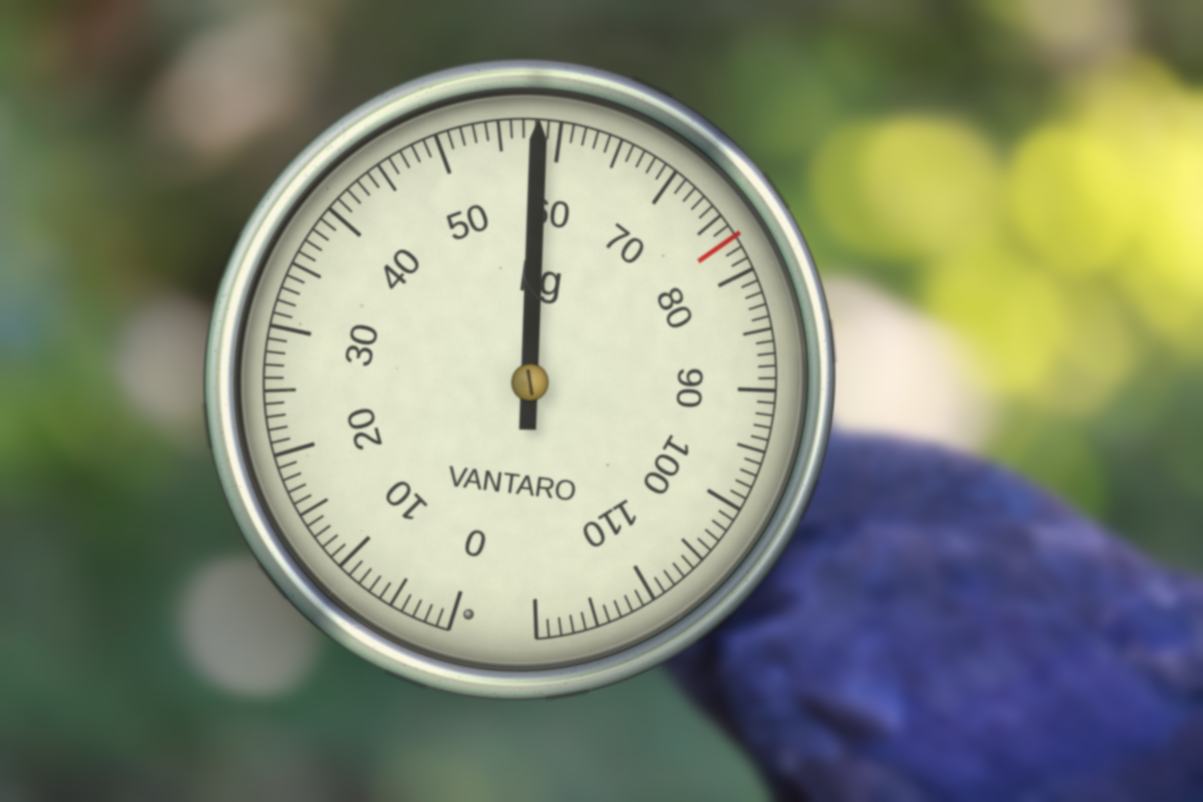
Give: 58
